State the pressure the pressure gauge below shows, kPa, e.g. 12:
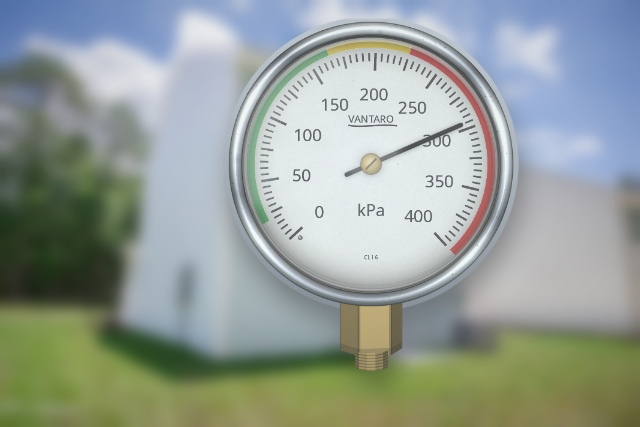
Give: 295
